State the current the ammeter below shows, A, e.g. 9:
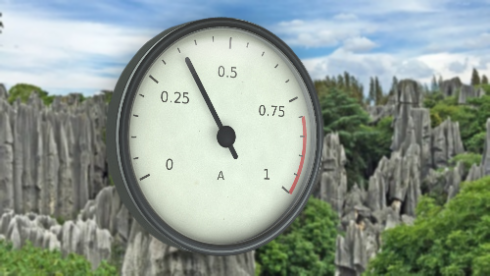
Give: 0.35
